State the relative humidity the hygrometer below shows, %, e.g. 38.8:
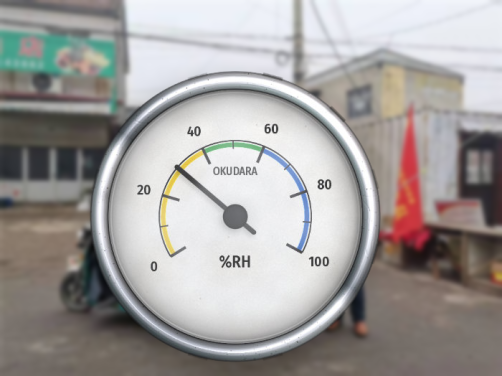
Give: 30
